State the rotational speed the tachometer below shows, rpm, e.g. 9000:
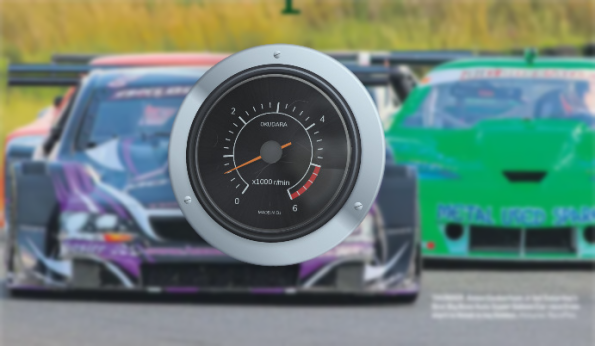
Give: 600
